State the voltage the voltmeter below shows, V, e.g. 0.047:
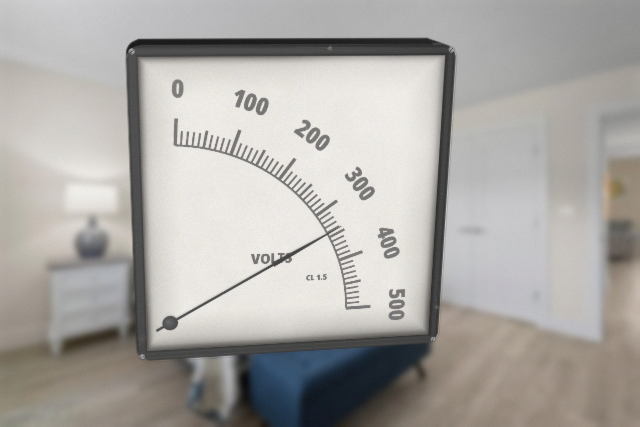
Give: 340
